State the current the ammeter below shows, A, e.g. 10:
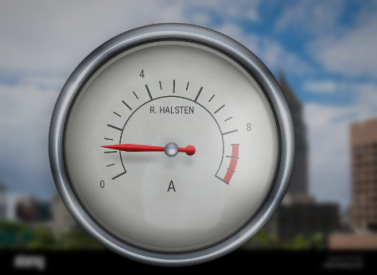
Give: 1.25
